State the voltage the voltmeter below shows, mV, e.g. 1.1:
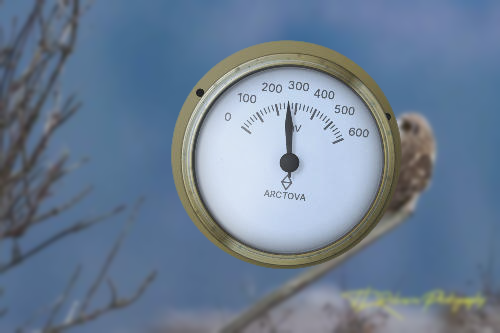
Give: 260
